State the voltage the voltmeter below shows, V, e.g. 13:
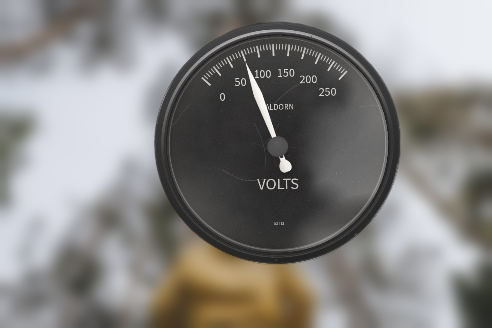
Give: 75
